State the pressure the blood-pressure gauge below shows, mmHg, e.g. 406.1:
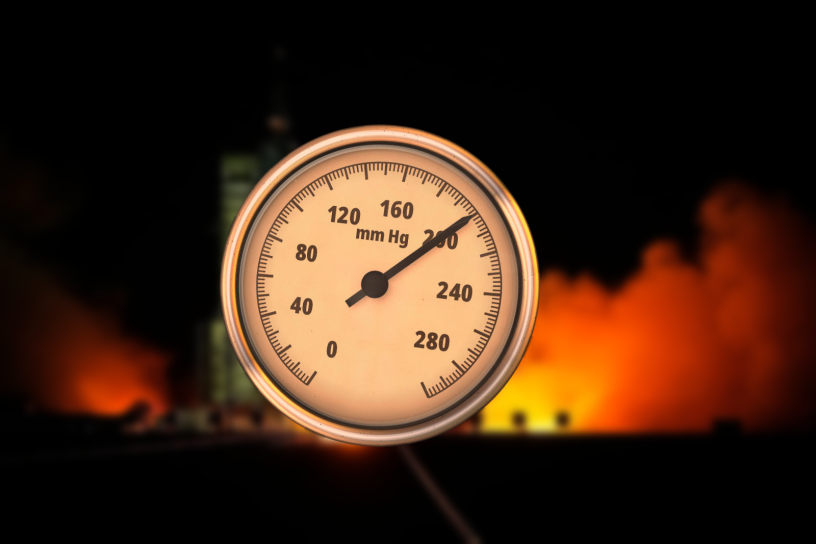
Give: 200
